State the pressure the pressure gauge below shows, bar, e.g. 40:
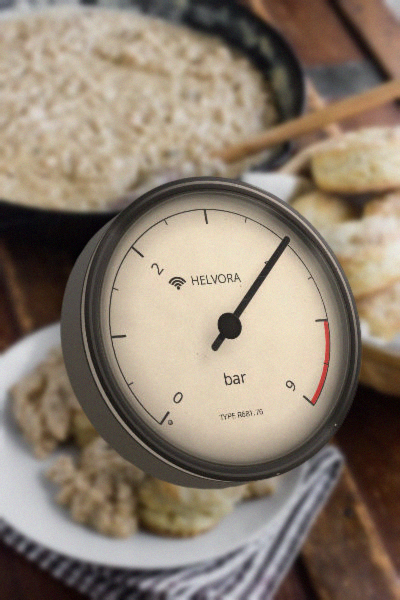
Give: 4
